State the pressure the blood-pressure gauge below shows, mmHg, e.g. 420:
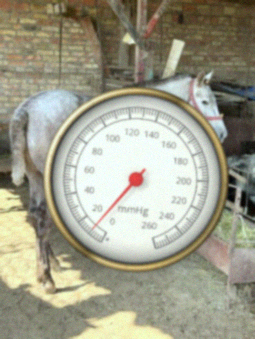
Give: 10
